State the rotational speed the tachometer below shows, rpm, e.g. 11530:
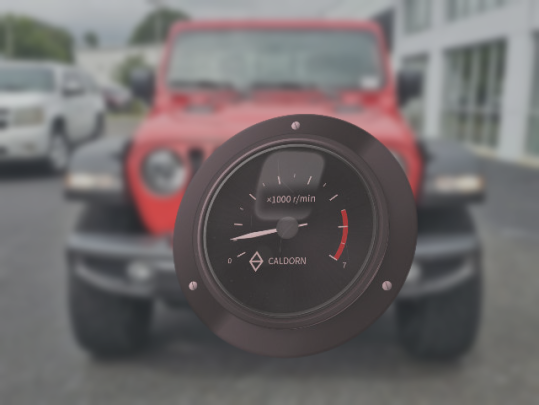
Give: 500
